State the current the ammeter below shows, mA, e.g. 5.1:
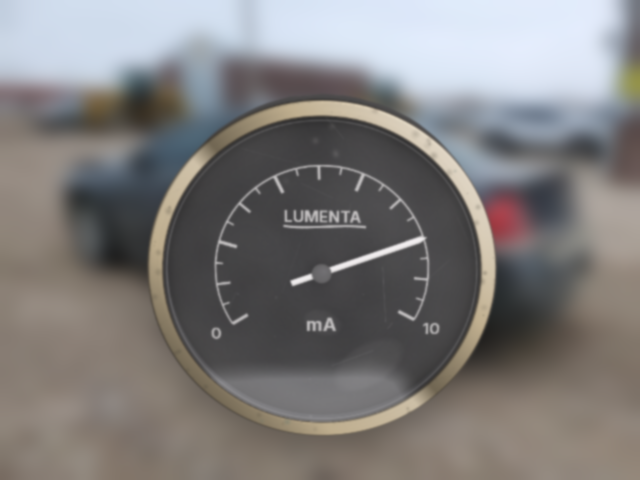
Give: 8
